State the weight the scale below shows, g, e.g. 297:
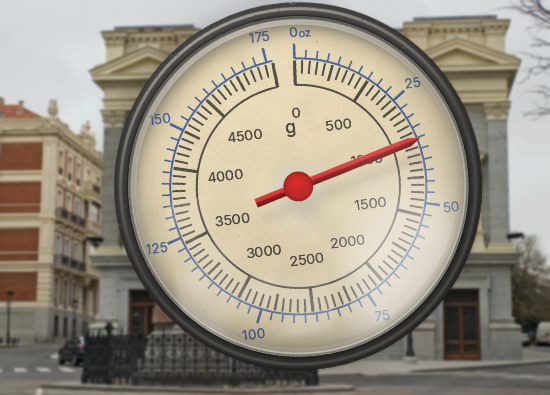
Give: 1000
